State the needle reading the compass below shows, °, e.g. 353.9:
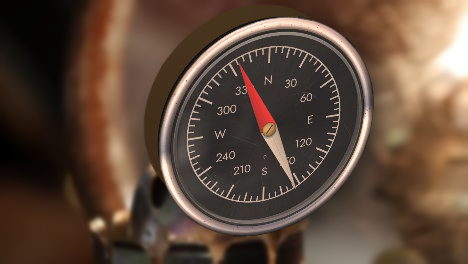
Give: 335
